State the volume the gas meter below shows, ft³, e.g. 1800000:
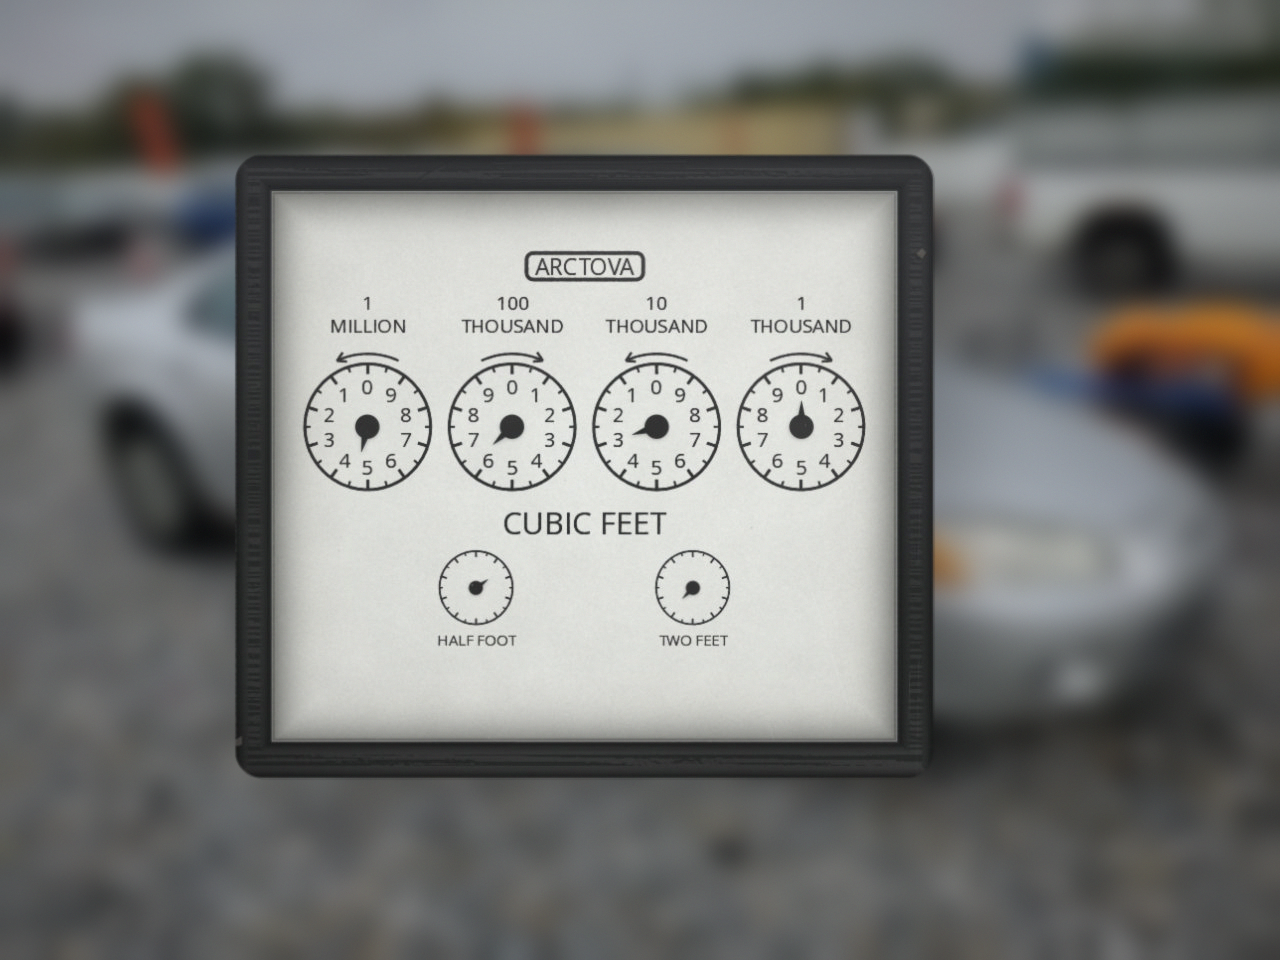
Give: 463000
